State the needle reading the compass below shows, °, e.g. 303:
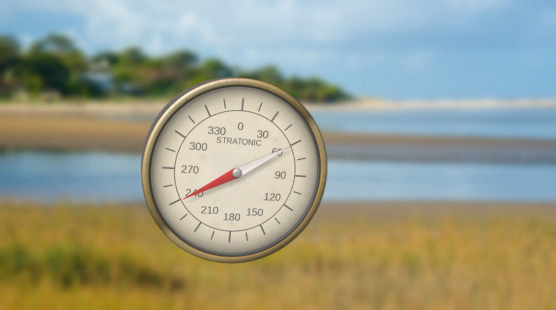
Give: 240
